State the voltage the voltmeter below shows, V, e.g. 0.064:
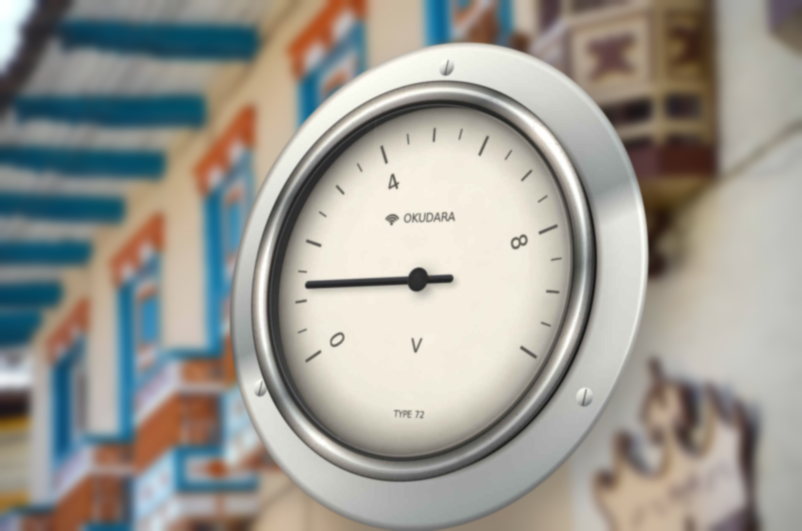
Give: 1.25
